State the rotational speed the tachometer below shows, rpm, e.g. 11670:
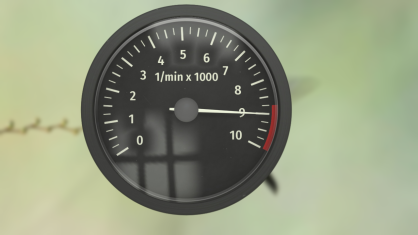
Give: 9000
